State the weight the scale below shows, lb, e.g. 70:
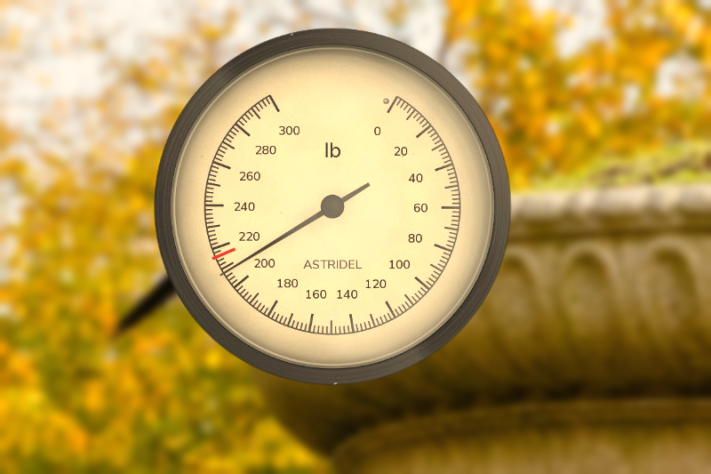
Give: 208
